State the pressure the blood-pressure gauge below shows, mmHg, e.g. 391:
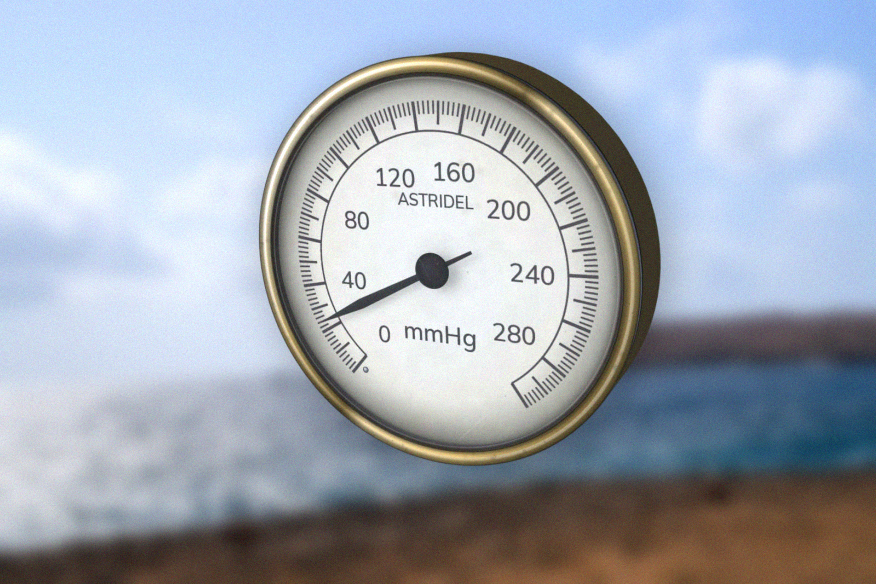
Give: 24
